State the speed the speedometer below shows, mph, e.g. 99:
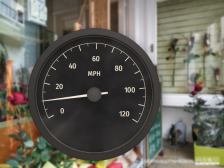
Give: 10
